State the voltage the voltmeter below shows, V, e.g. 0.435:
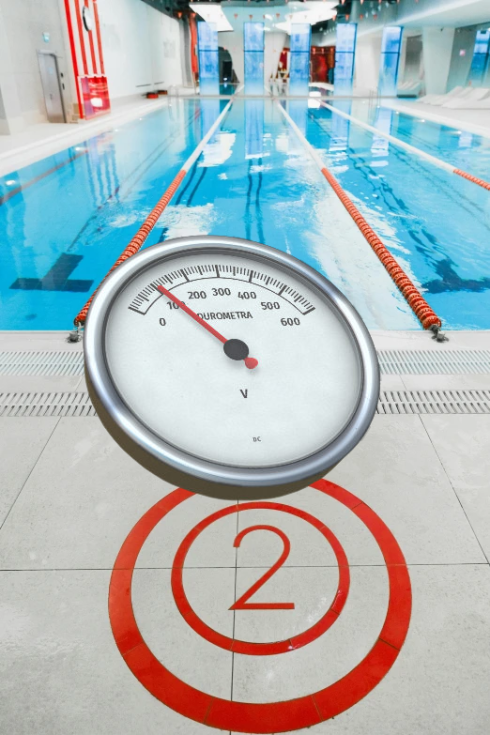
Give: 100
